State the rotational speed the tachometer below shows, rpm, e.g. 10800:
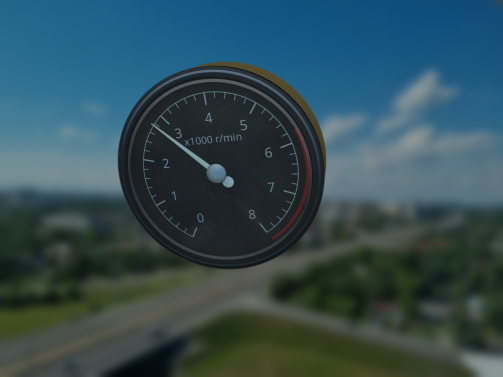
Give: 2800
